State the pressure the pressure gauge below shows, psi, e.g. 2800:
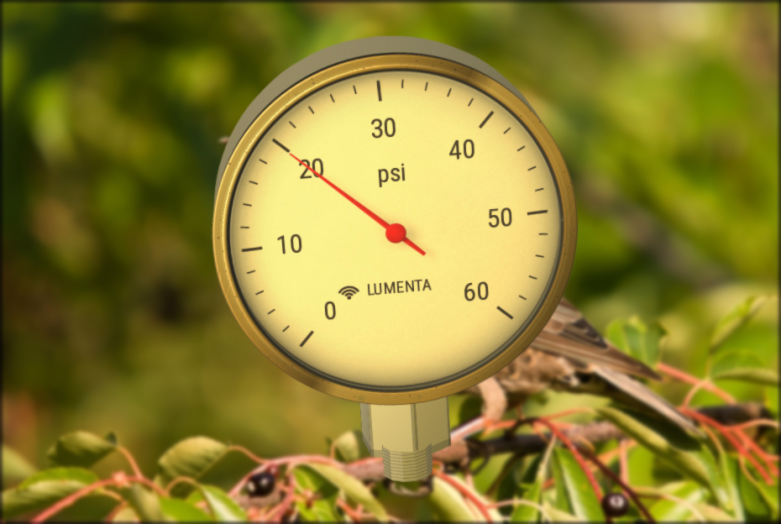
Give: 20
